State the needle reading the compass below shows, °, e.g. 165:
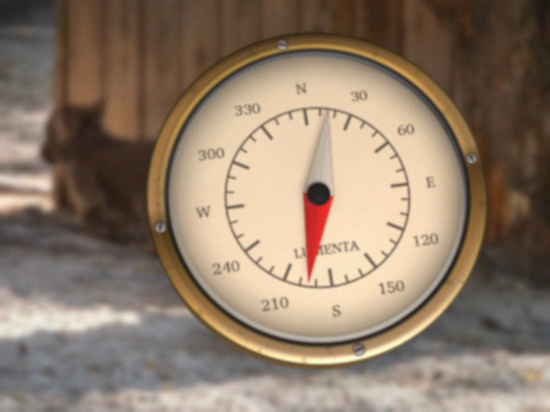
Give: 195
